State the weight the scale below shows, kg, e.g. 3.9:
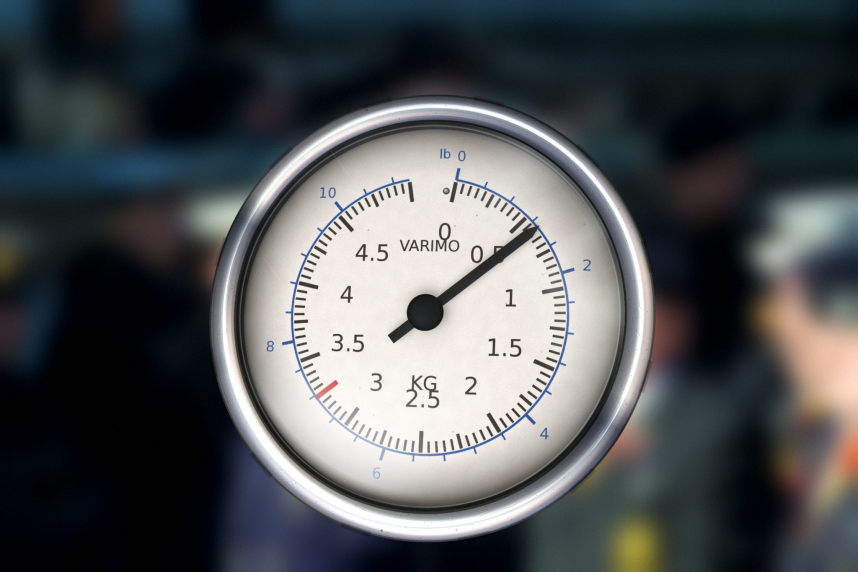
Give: 0.6
